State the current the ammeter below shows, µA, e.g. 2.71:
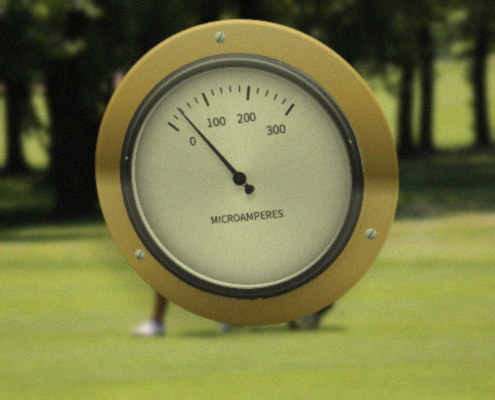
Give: 40
